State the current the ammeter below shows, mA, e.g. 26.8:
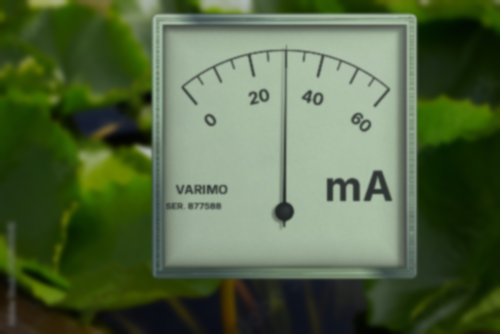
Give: 30
